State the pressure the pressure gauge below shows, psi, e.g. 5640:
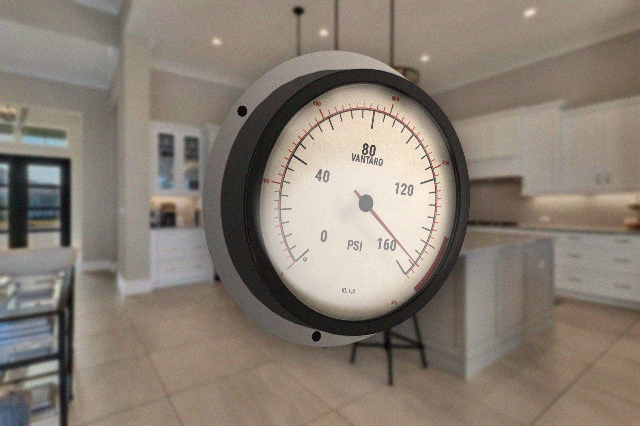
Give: 155
